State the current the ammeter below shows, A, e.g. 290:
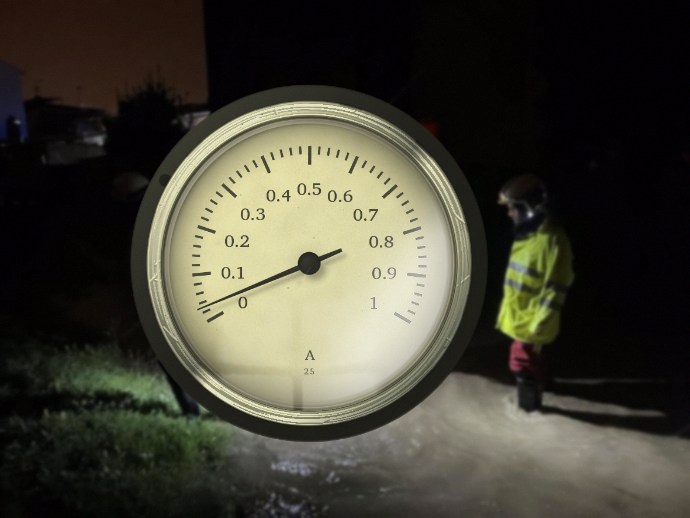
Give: 0.03
